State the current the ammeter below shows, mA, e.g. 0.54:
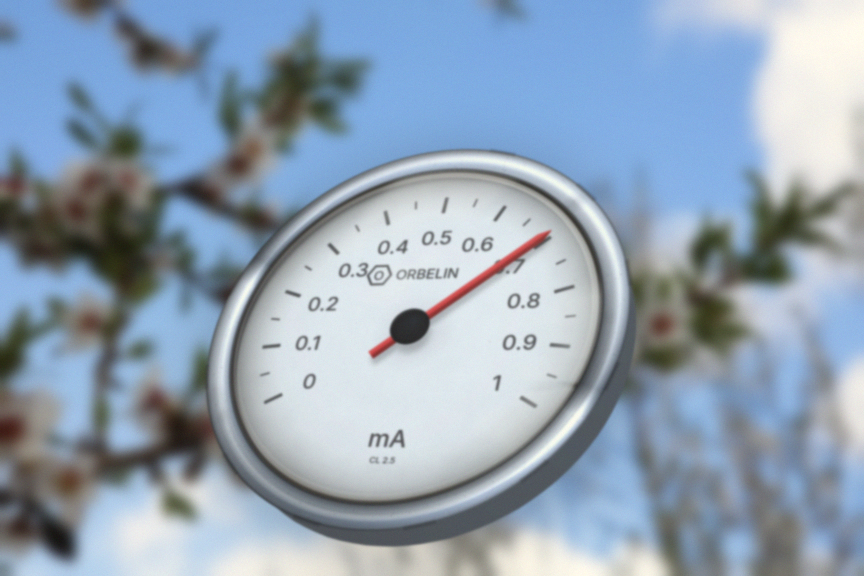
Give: 0.7
